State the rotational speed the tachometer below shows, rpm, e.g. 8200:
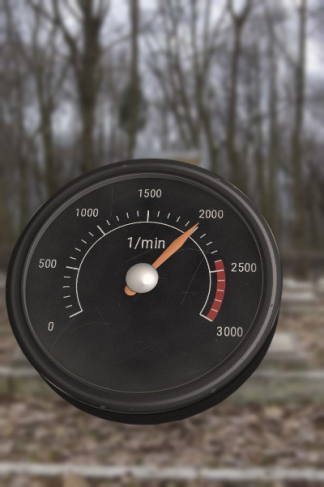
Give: 2000
